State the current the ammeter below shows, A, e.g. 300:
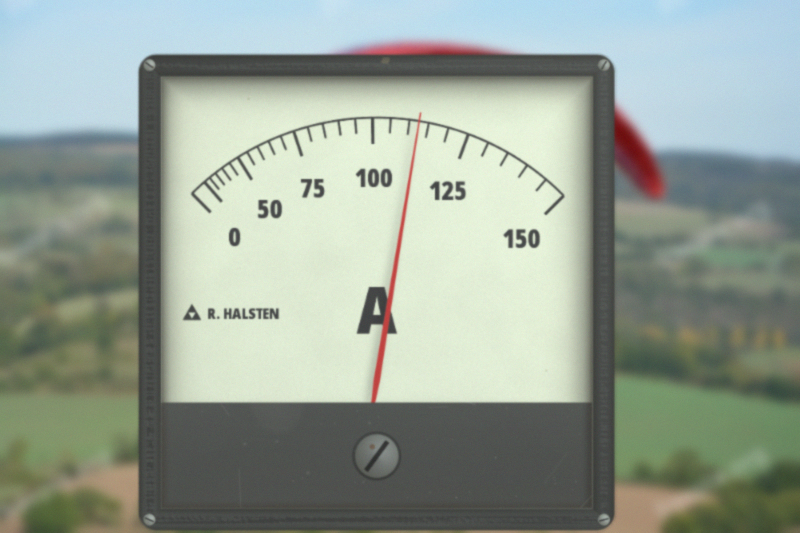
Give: 112.5
